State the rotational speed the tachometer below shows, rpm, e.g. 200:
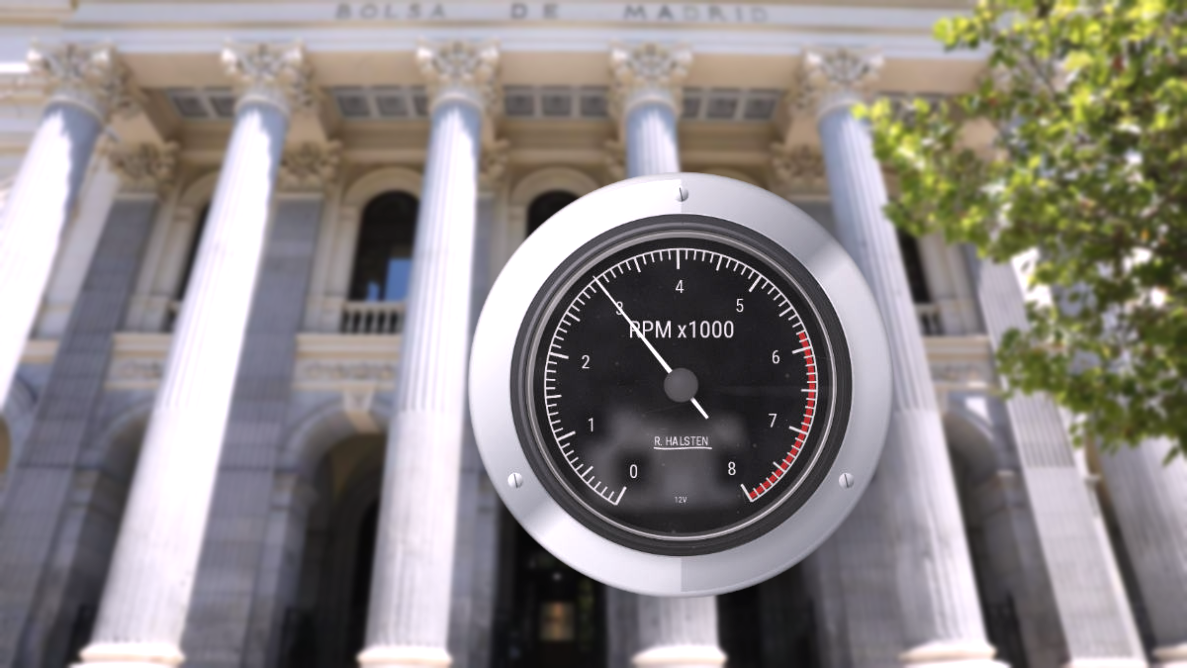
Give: 3000
